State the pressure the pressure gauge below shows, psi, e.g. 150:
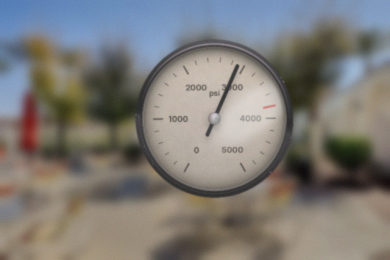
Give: 2900
